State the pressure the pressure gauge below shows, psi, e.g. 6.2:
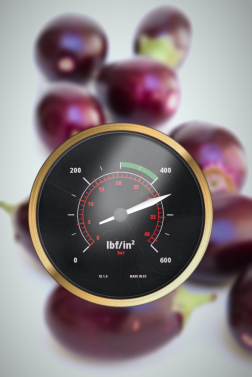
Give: 450
